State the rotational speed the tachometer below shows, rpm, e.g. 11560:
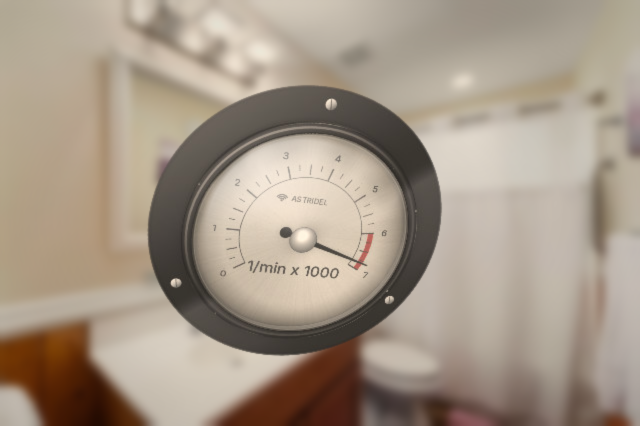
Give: 6750
